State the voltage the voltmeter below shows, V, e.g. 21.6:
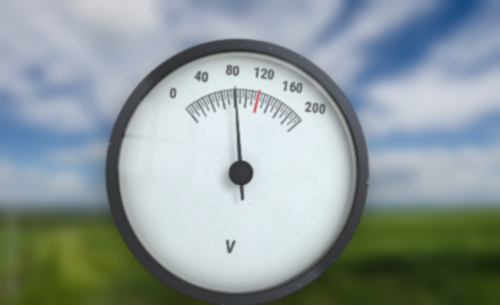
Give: 80
